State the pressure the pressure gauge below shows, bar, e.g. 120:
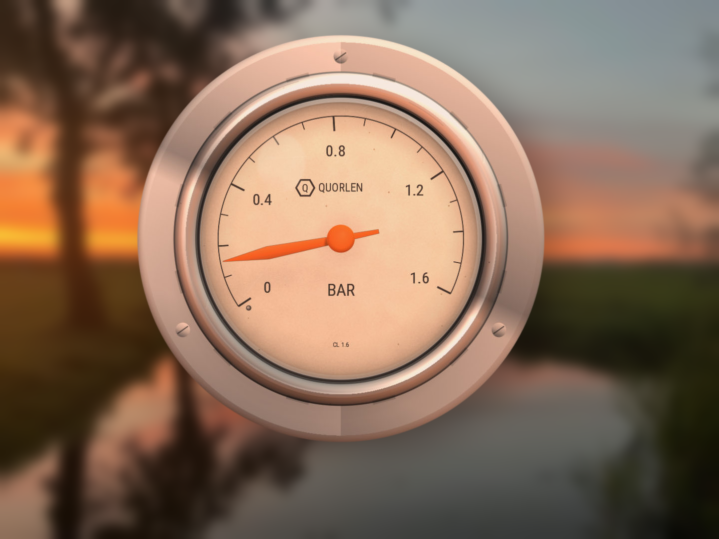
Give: 0.15
